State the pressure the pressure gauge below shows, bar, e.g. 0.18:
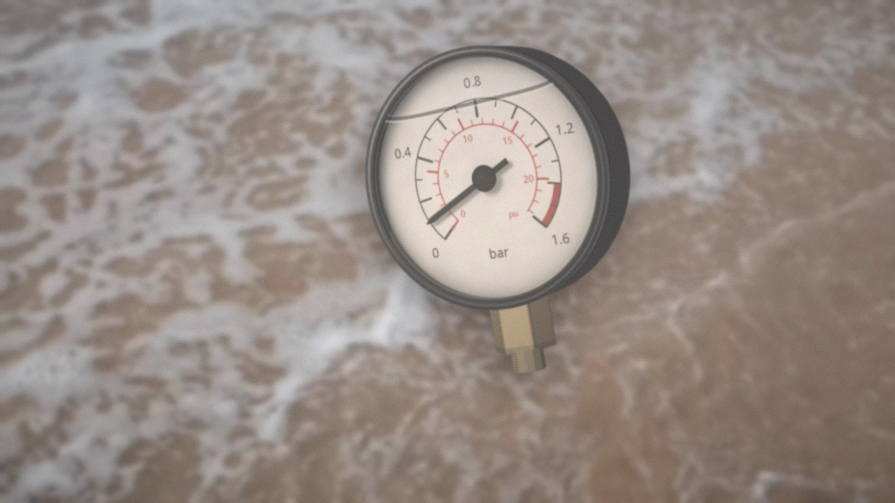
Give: 0.1
